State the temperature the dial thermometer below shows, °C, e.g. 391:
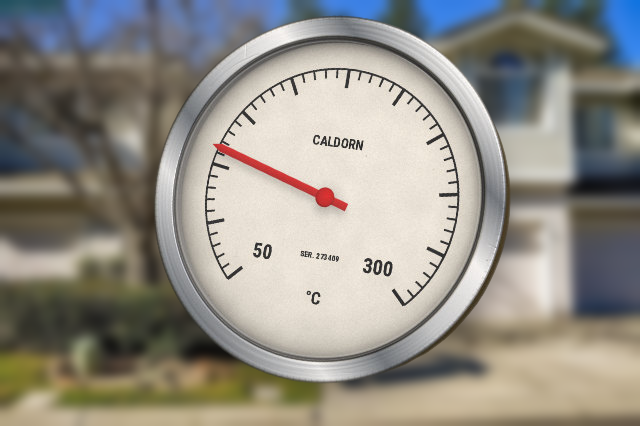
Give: 107.5
